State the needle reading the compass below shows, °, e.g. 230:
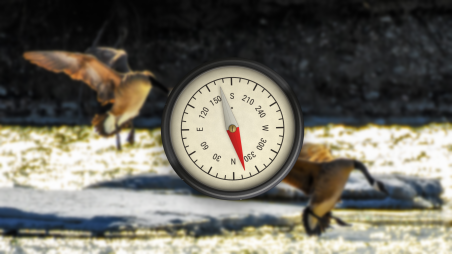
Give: 345
